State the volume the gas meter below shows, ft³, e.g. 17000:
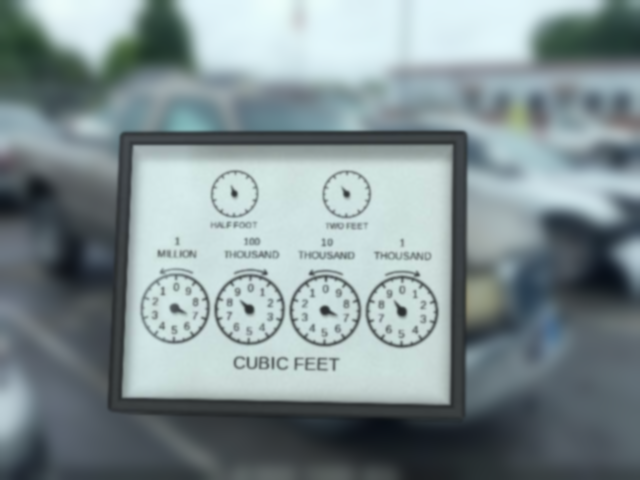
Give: 686900
